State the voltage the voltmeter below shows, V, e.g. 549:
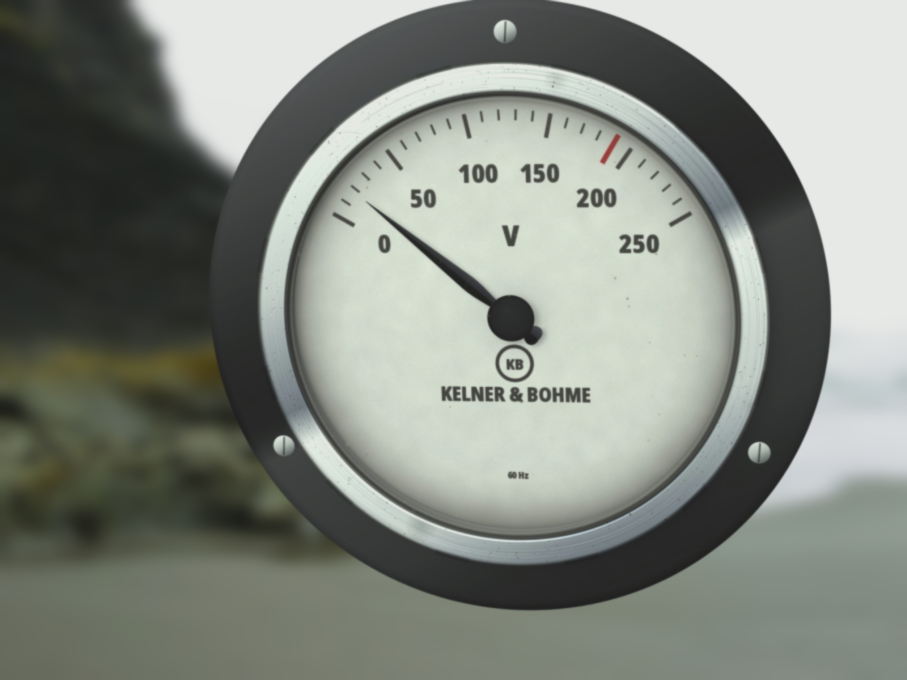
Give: 20
